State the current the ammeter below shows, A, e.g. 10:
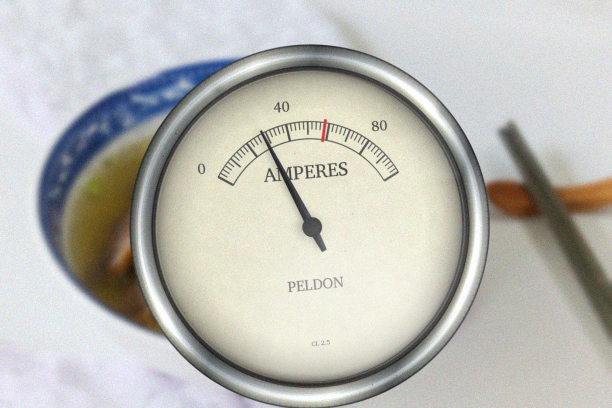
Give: 28
